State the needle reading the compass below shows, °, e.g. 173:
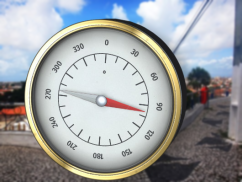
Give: 97.5
